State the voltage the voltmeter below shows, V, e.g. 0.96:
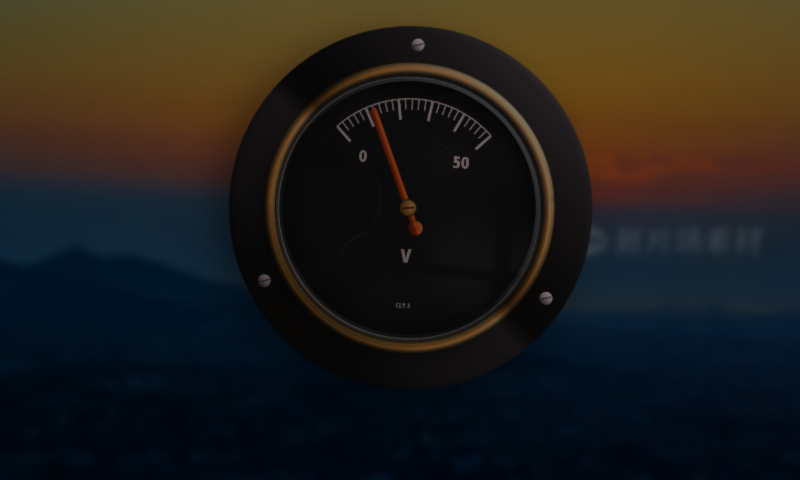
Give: 12
